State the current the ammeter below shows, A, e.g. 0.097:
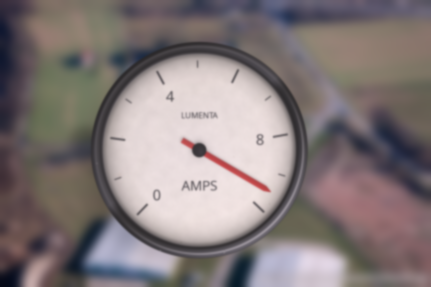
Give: 9.5
